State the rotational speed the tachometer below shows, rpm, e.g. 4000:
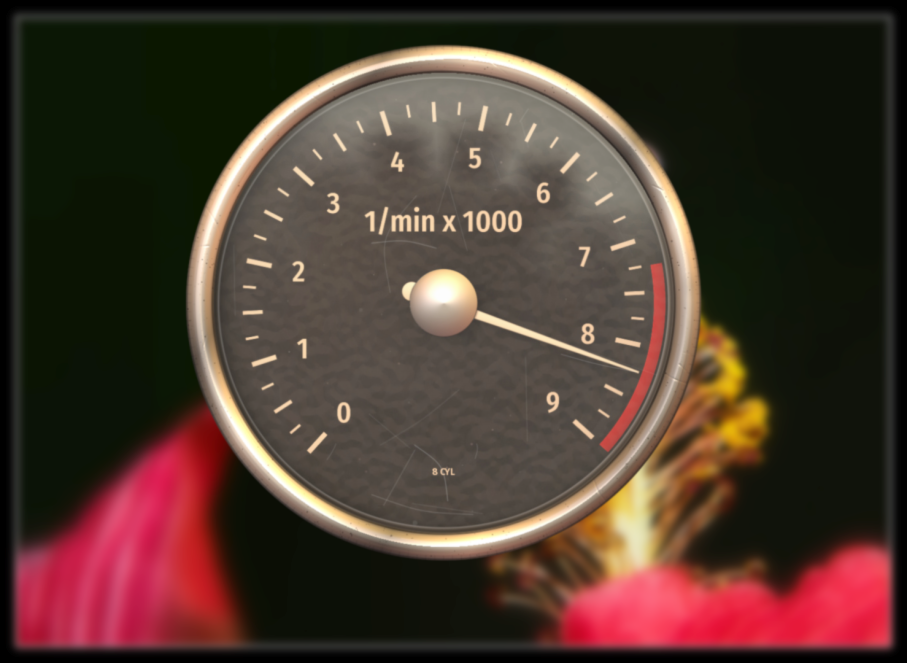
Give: 8250
